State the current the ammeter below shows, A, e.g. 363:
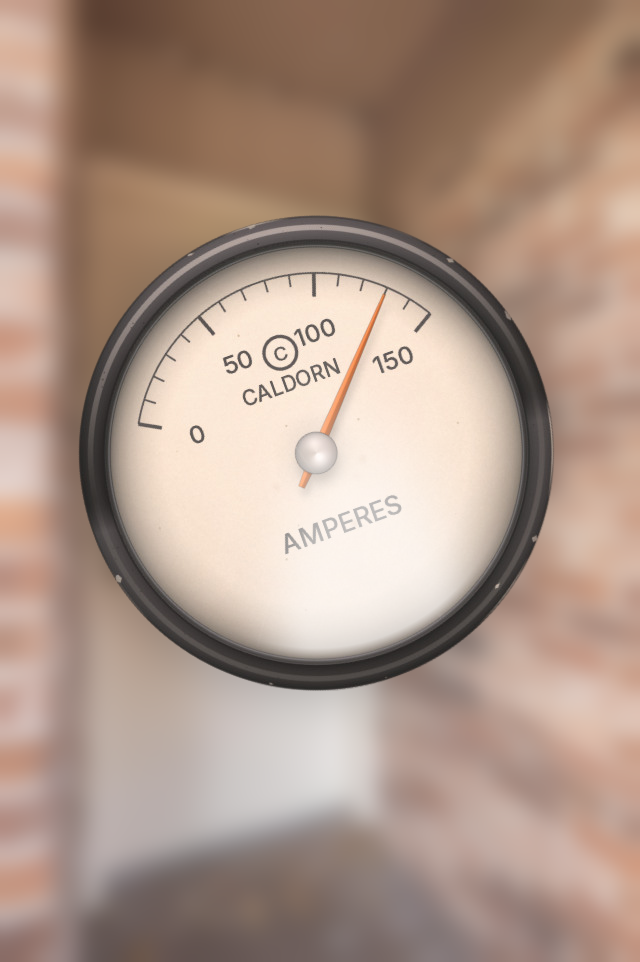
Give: 130
